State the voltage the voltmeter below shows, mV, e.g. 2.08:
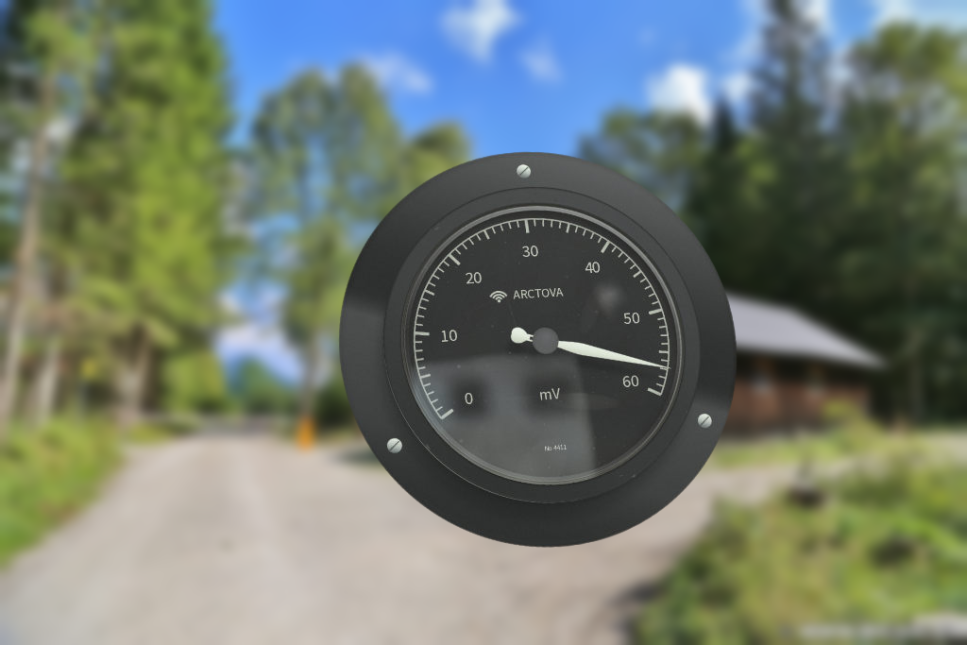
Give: 57
